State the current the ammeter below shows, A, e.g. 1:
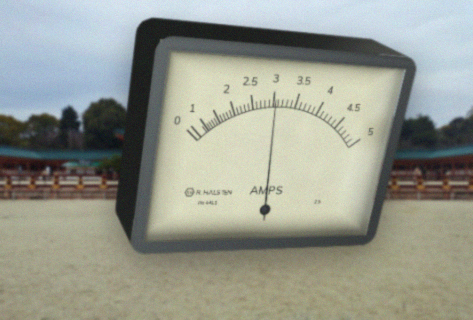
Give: 3
